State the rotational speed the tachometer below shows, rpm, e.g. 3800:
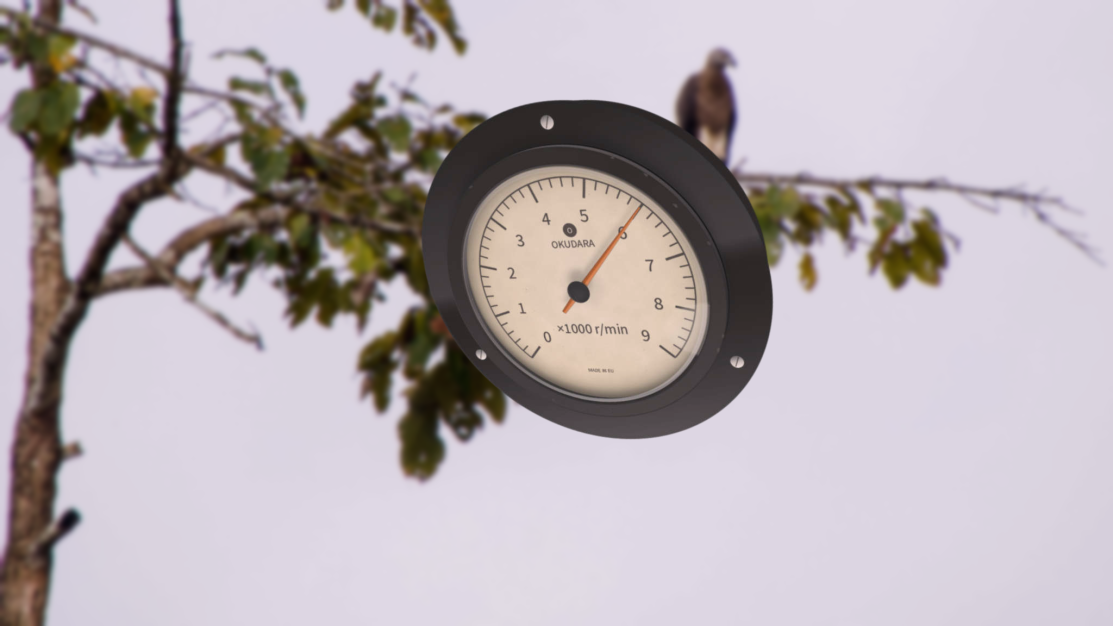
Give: 6000
